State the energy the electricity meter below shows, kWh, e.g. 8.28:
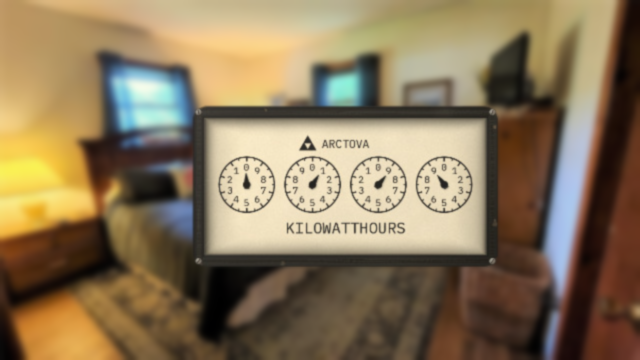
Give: 89
